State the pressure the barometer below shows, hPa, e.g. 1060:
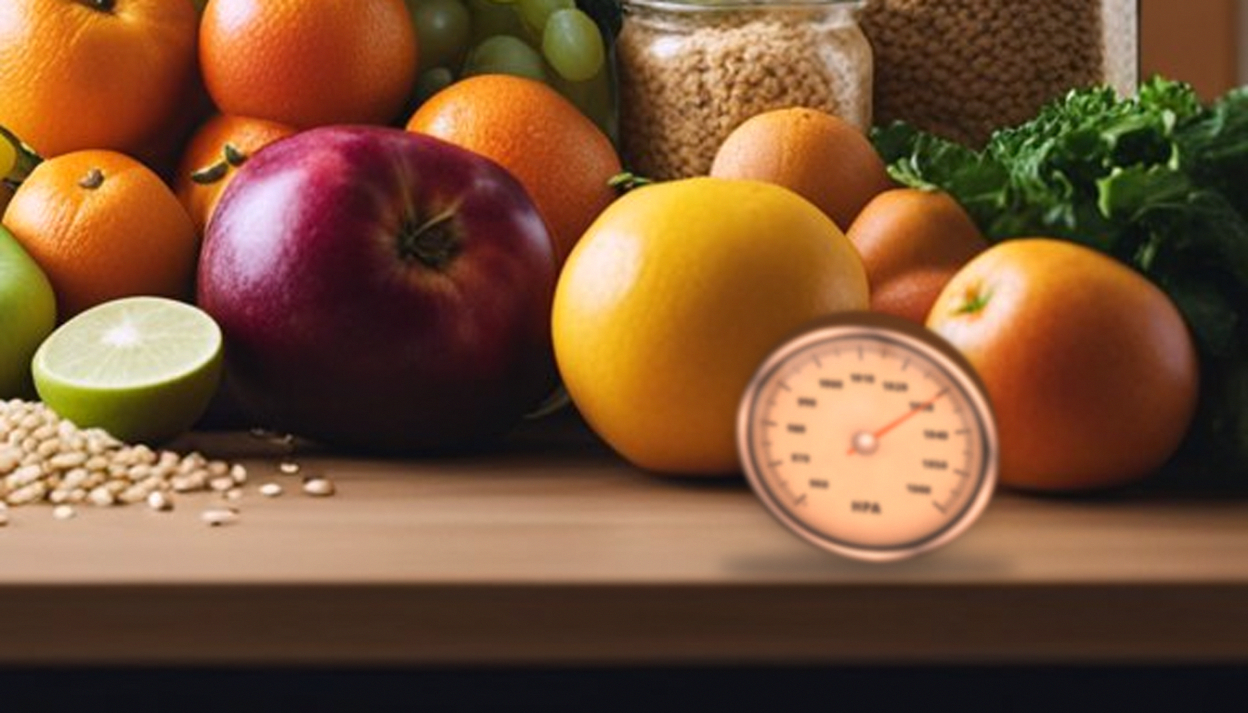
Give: 1030
